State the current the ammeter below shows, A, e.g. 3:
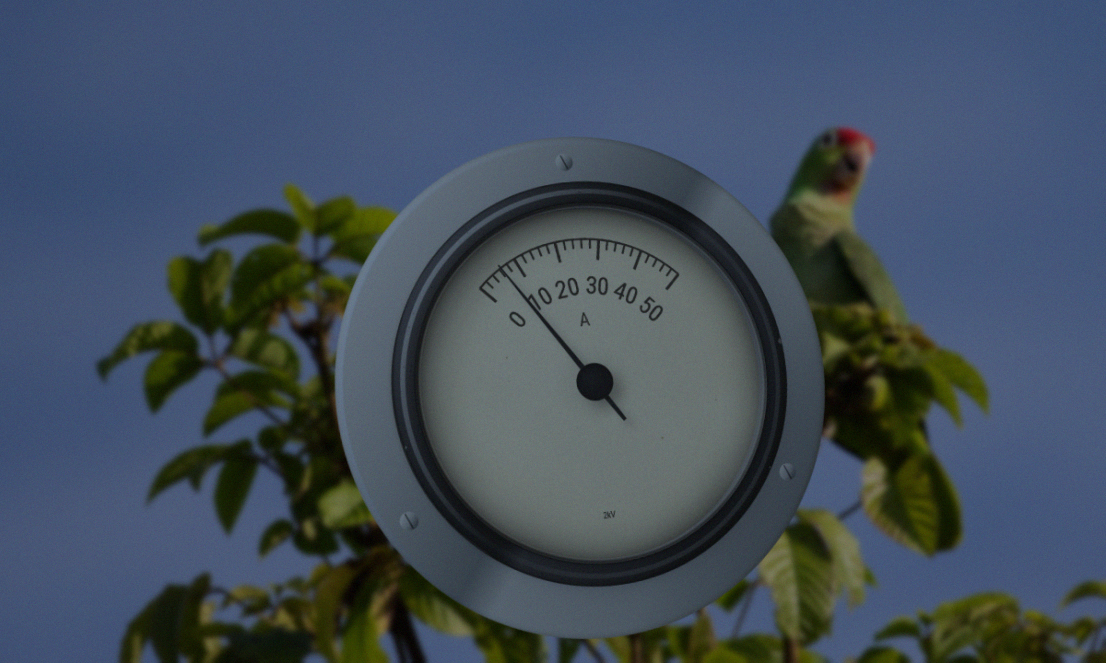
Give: 6
